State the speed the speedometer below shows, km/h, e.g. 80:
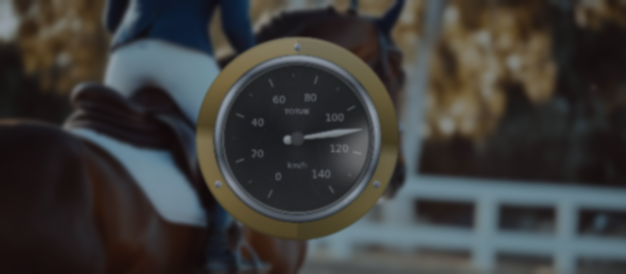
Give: 110
